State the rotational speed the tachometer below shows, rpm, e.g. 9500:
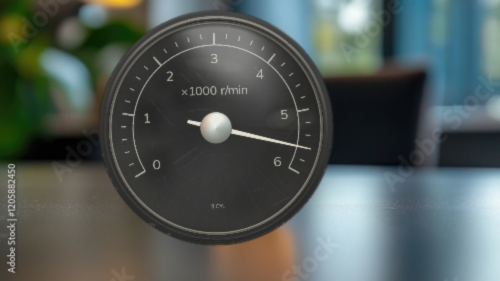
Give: 5600
